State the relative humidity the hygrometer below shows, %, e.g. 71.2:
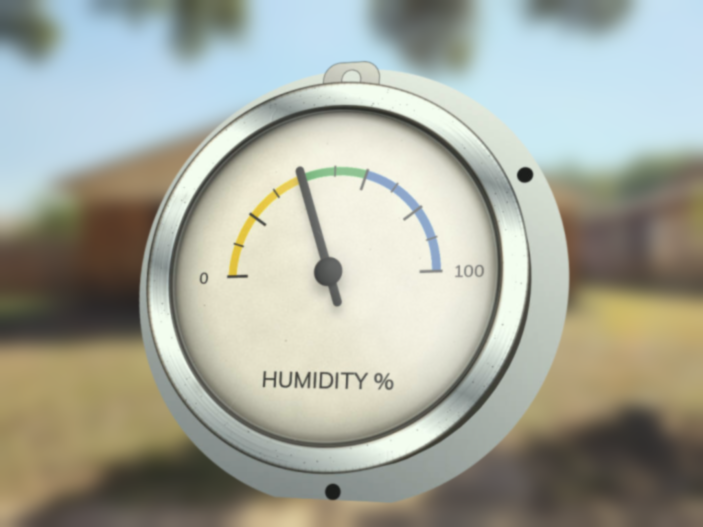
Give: 40
